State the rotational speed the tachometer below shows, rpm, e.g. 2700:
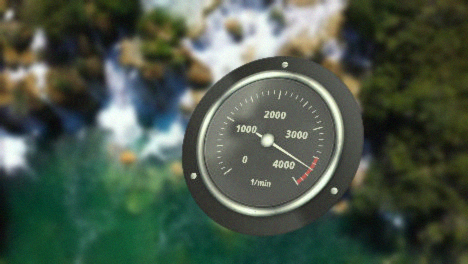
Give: 3700
